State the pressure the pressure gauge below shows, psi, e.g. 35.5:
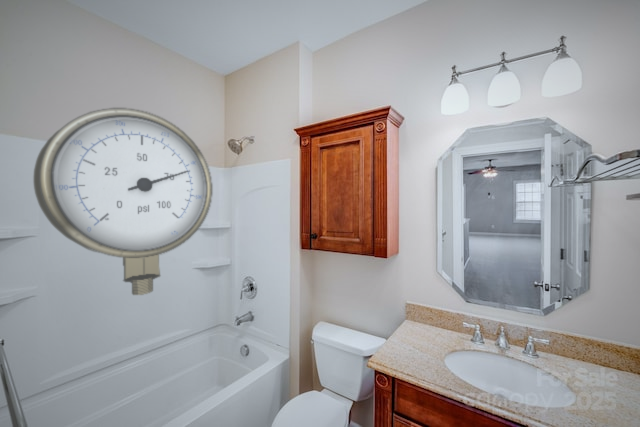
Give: 75
